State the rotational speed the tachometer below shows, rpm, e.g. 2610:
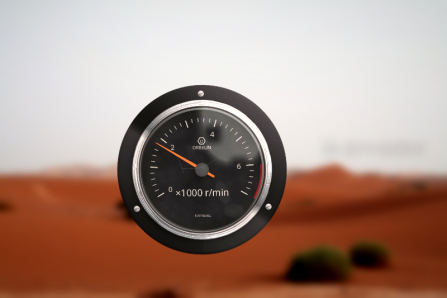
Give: 1800
